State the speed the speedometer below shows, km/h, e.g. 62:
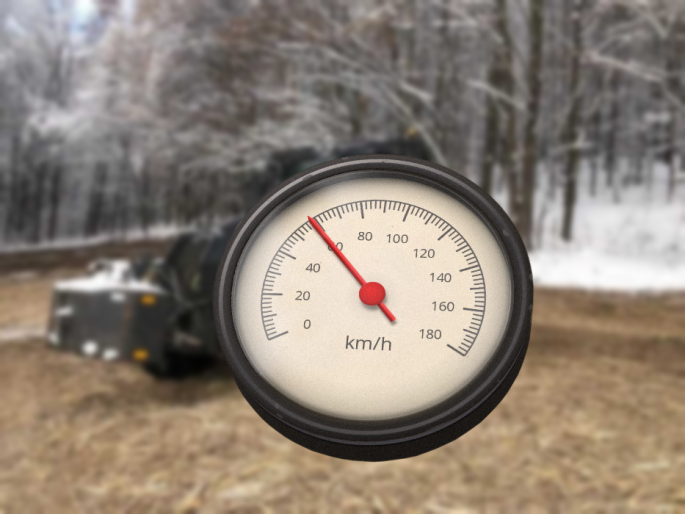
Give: 58
